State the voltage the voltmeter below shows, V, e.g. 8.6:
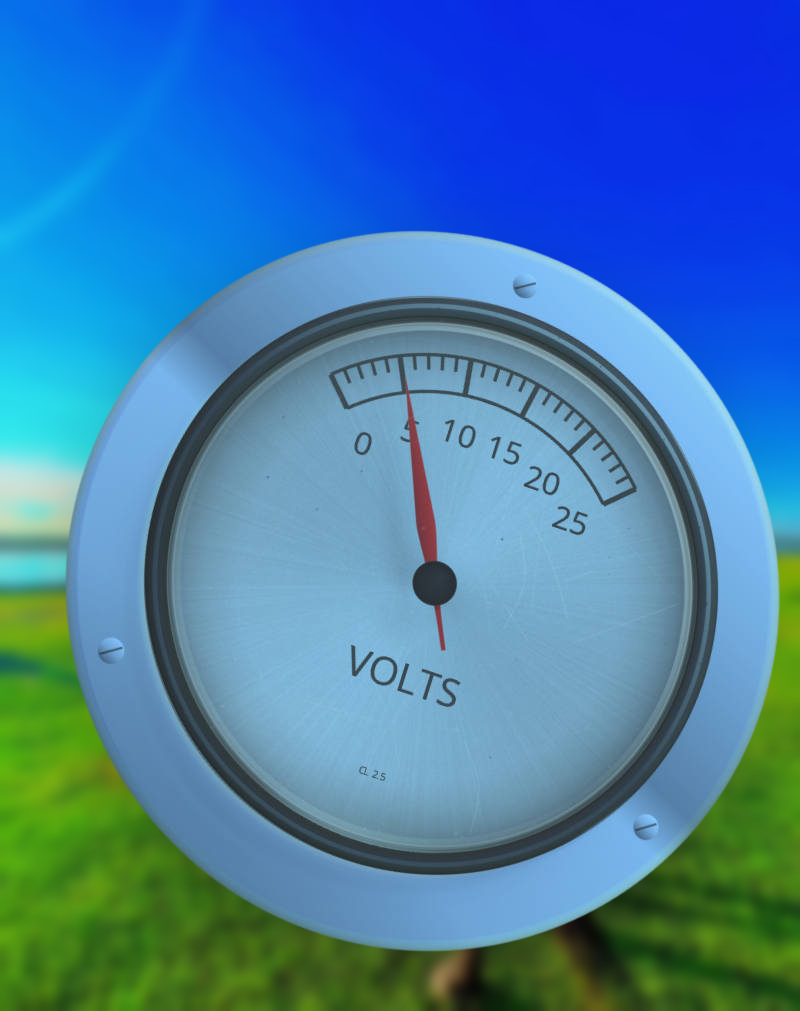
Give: 5
